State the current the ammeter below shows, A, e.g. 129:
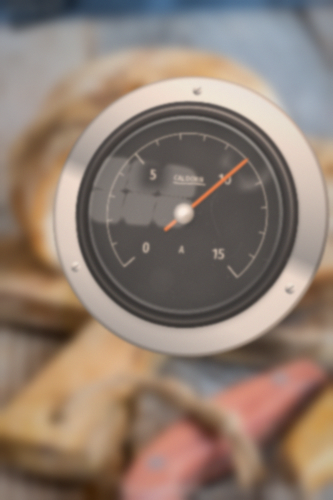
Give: 10
